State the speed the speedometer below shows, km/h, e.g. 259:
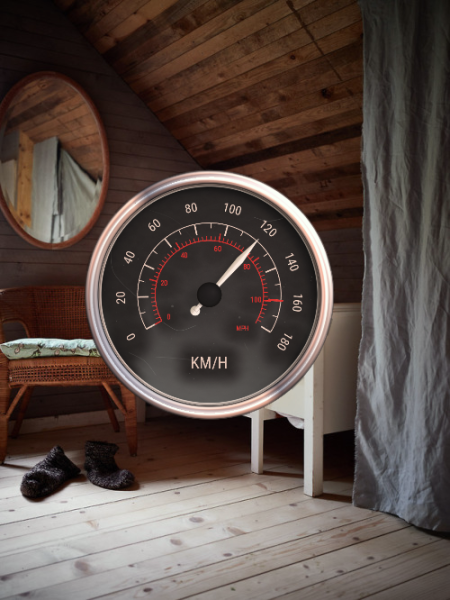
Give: 120
